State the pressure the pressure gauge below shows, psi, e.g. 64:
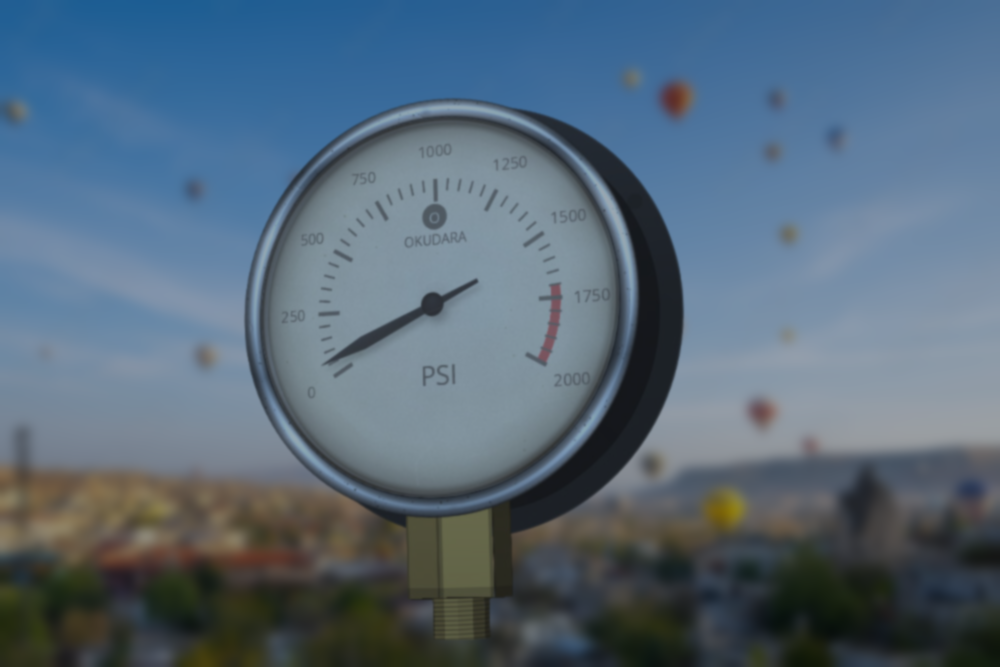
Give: 50
